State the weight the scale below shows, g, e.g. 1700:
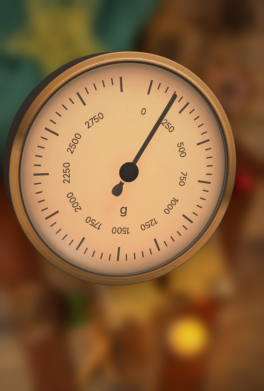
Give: 150
